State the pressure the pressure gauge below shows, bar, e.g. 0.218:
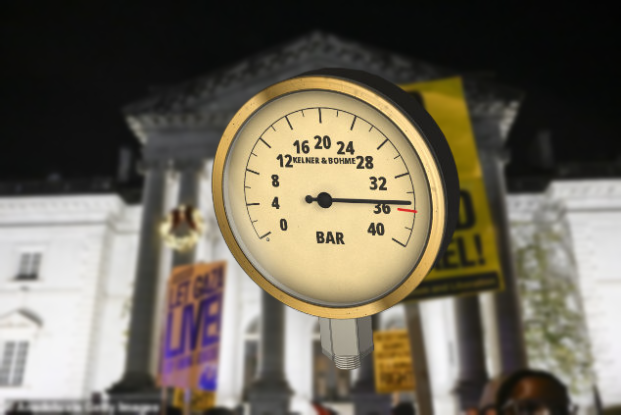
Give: 35
